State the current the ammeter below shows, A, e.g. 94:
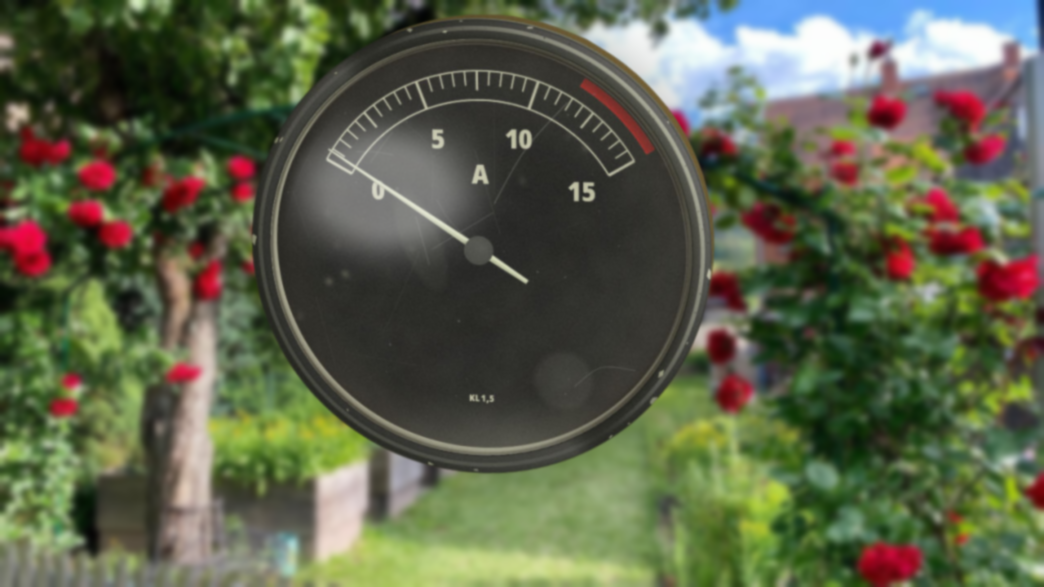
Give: 0.5
